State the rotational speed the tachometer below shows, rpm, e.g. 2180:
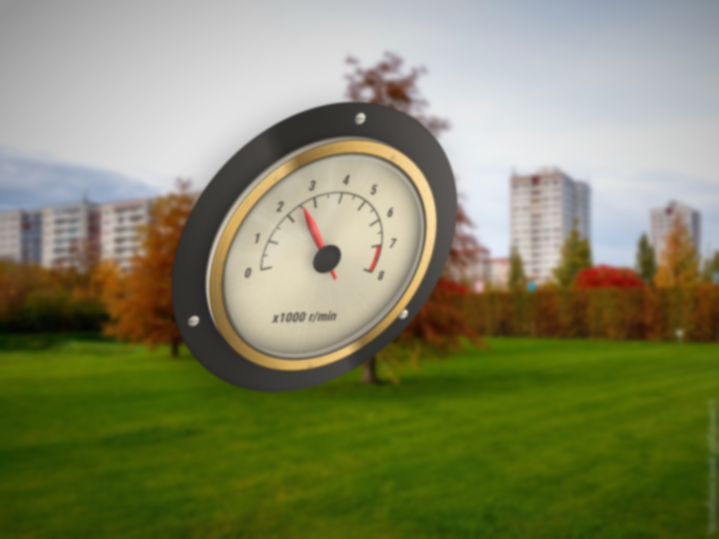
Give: 2500
